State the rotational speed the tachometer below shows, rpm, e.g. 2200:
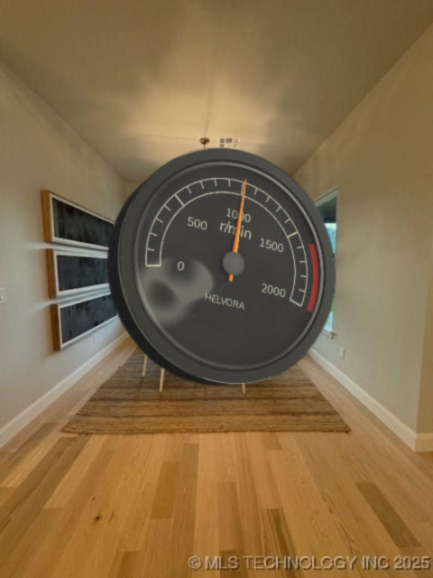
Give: 1000
